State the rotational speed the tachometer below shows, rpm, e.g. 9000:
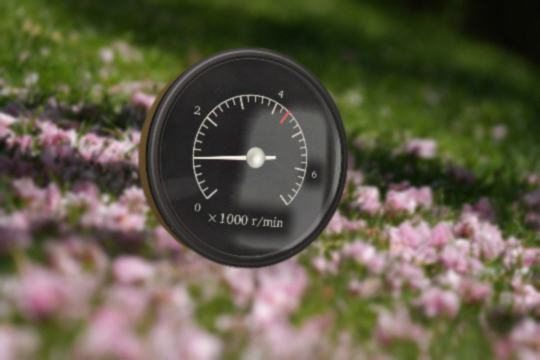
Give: 1000
